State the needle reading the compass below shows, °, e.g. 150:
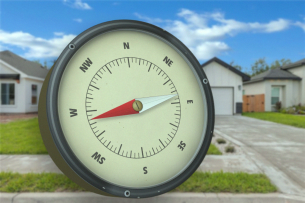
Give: 260
